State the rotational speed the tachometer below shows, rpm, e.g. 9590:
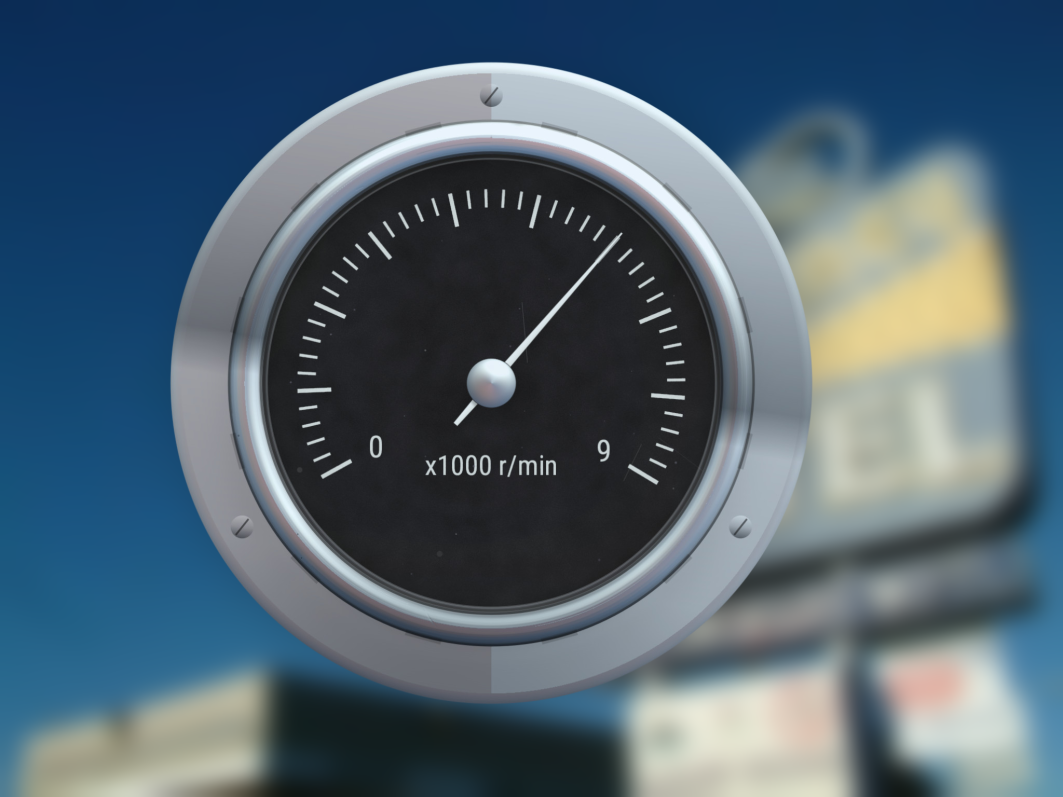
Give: 6000
